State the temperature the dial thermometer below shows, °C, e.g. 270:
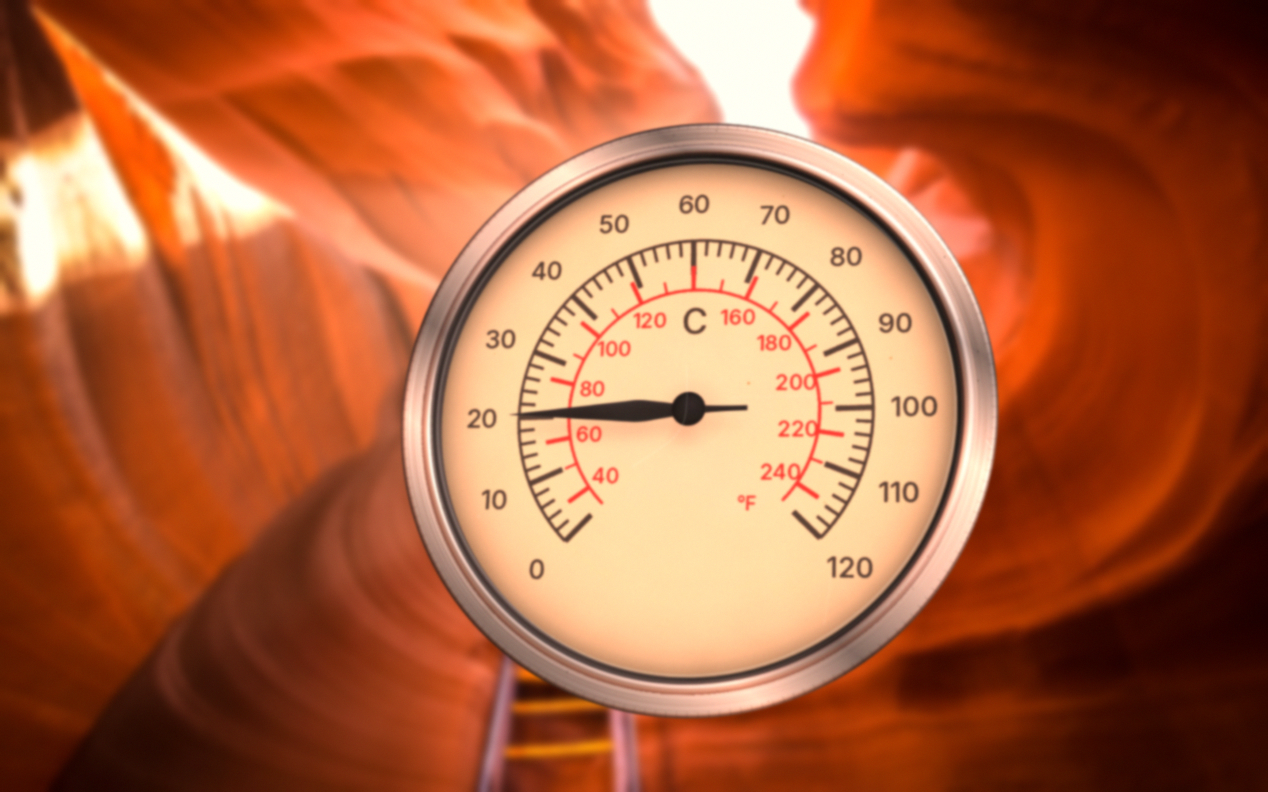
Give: 20
